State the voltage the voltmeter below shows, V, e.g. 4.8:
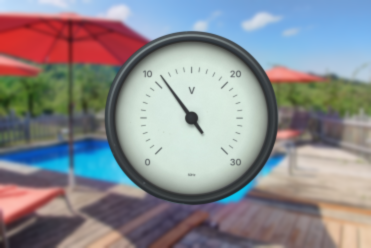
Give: 11
